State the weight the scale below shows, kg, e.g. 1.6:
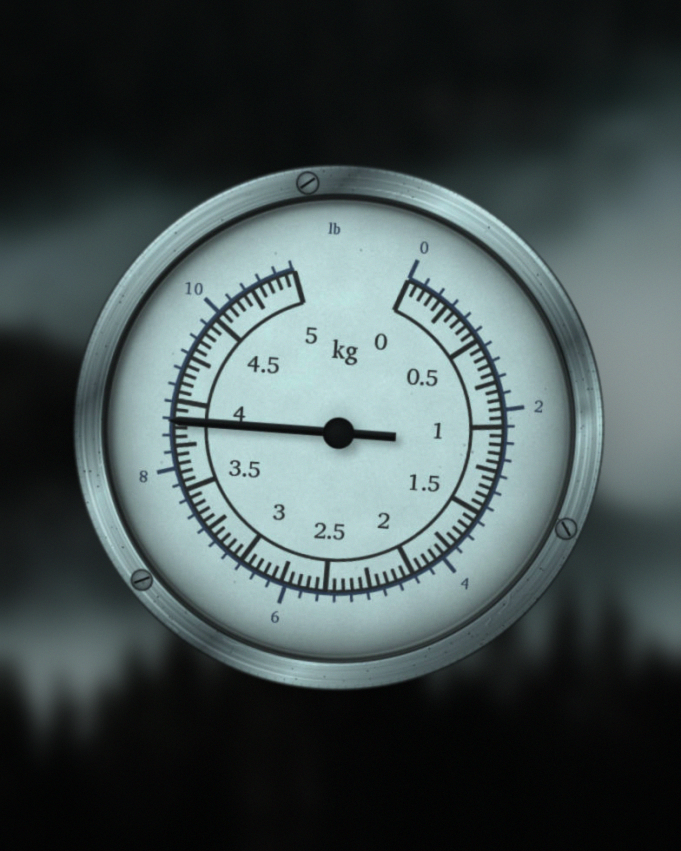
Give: 3.9
